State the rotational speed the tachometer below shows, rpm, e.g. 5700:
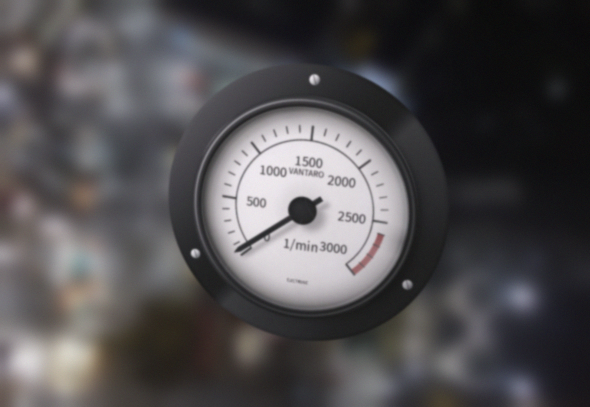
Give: 50
